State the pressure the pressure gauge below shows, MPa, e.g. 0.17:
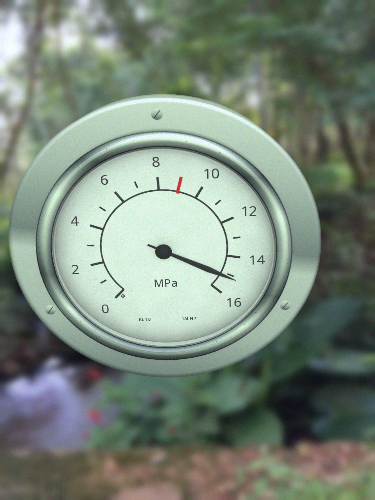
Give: 15
